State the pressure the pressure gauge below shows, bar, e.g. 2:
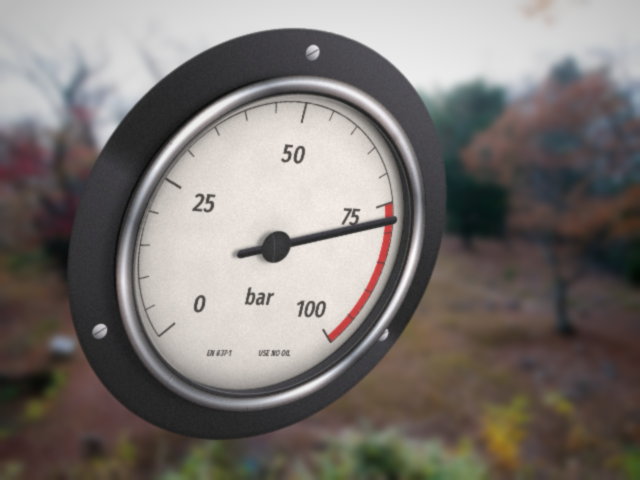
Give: 77.5
